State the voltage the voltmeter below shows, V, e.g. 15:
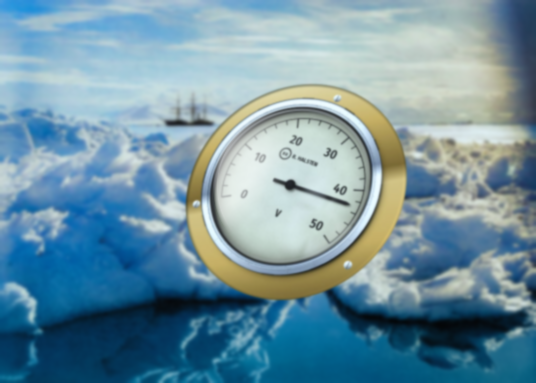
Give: 43
